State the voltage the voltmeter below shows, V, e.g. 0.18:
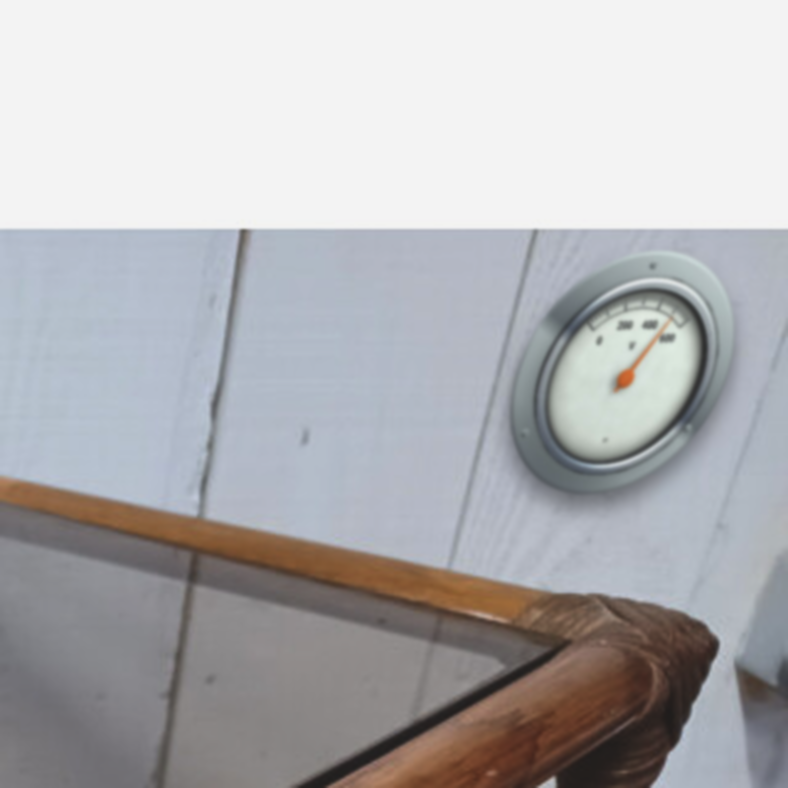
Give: 500
